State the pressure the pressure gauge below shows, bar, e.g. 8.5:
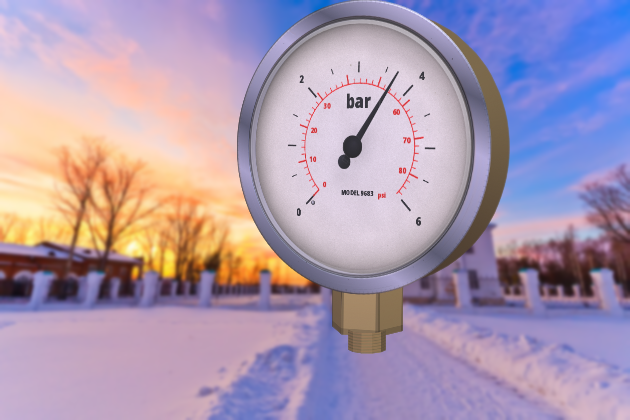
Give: 3.75
